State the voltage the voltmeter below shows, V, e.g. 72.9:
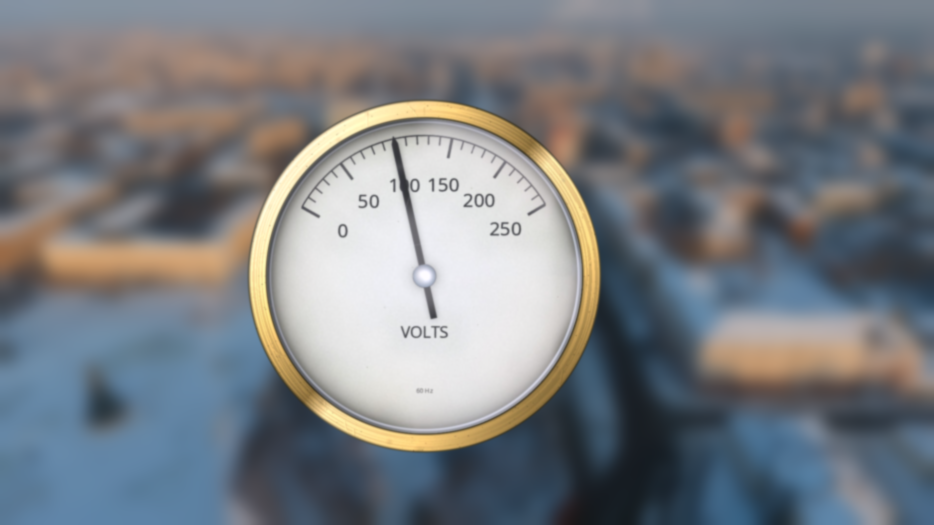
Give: 100
